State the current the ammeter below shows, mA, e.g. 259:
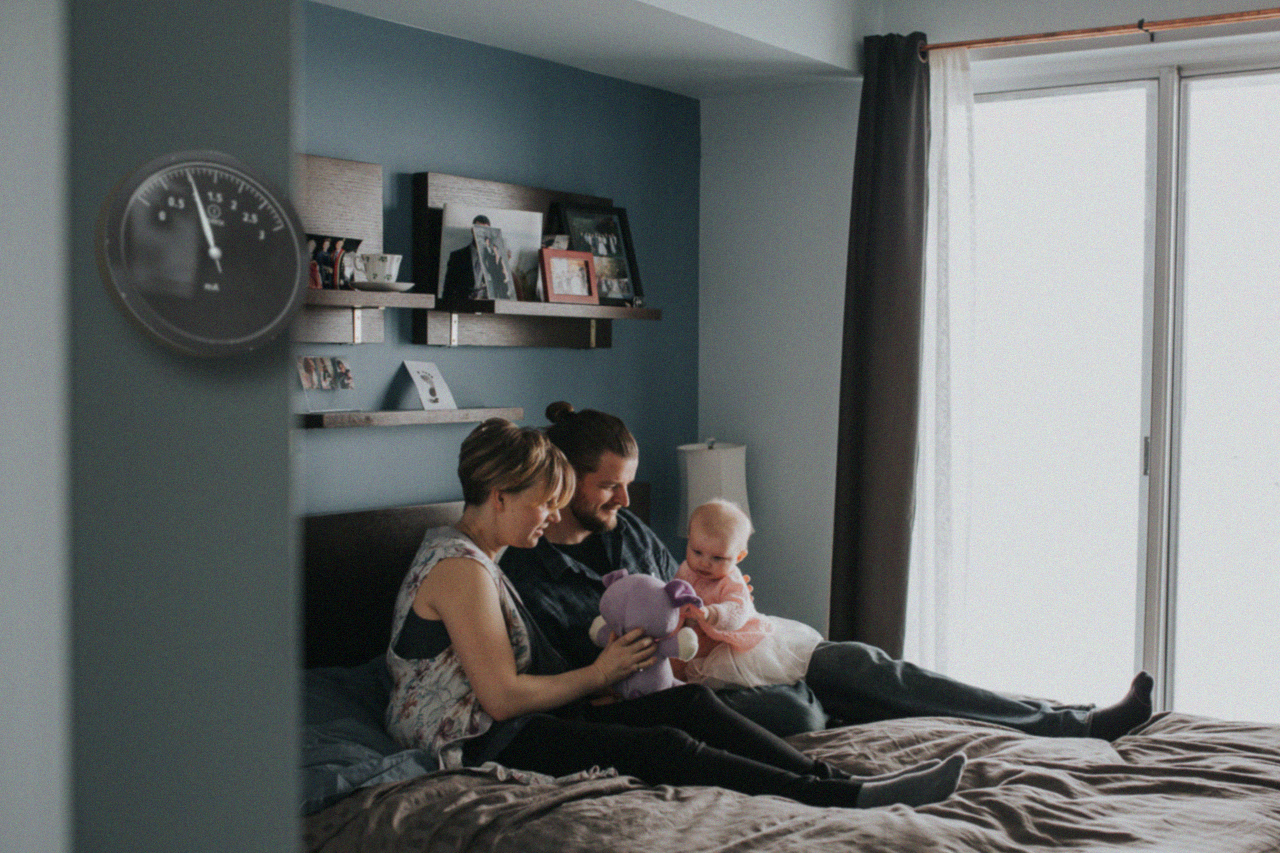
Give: 1
